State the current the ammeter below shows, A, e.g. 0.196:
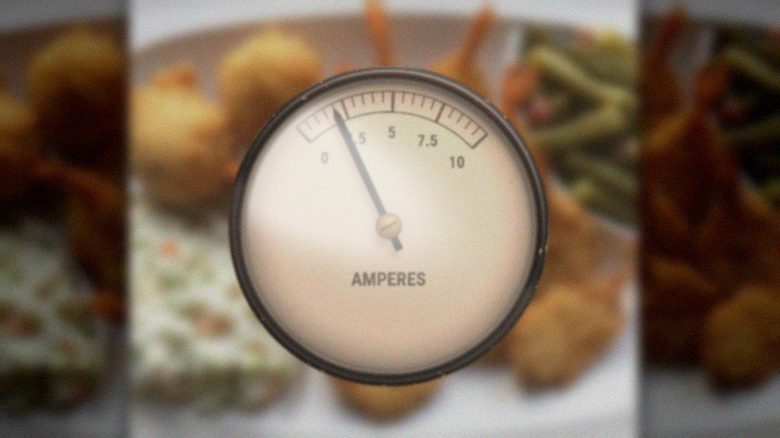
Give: 2
